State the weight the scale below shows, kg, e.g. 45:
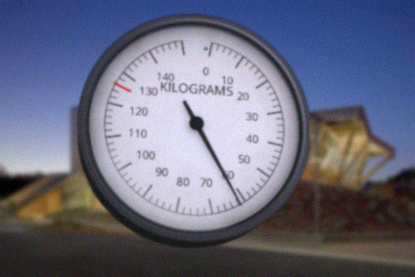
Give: 62
